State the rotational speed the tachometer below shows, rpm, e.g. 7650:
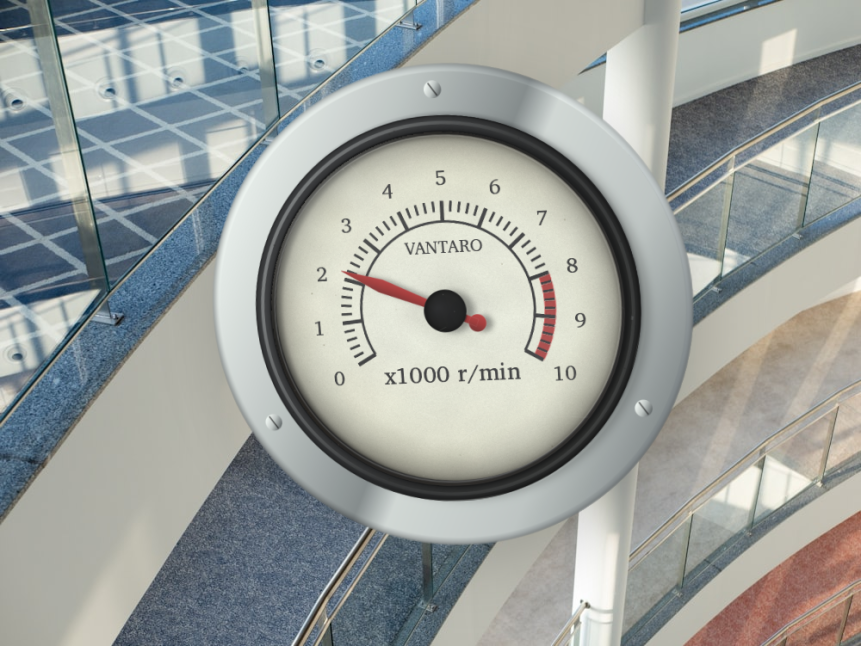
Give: 2200
